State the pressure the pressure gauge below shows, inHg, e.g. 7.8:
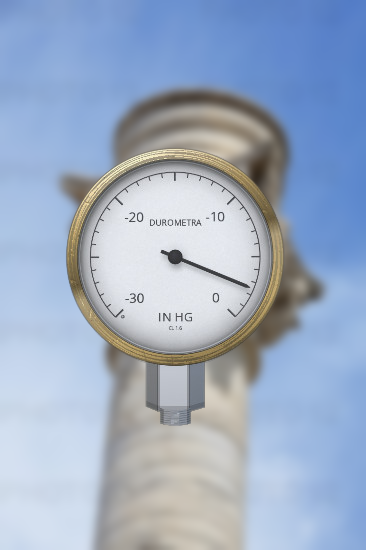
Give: -2.5
